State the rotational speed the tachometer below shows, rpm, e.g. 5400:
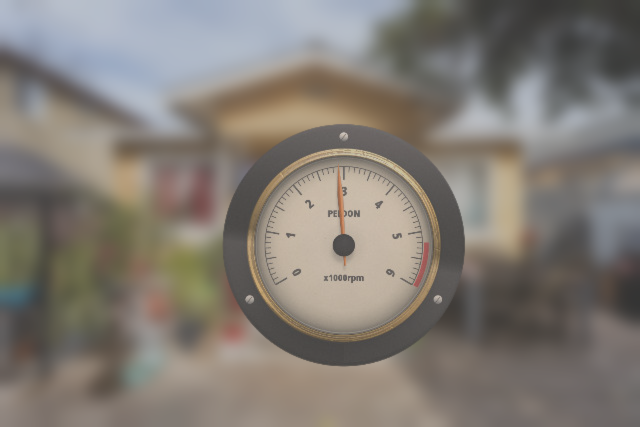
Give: 2900
